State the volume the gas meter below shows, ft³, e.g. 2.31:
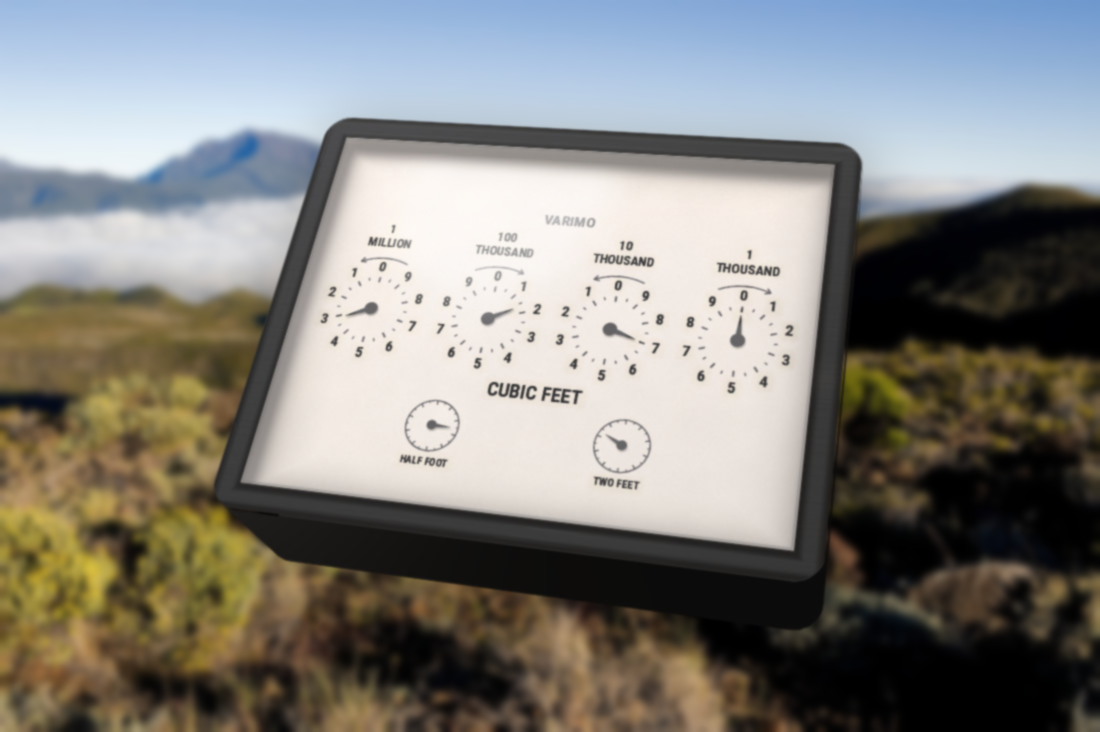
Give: 317000
